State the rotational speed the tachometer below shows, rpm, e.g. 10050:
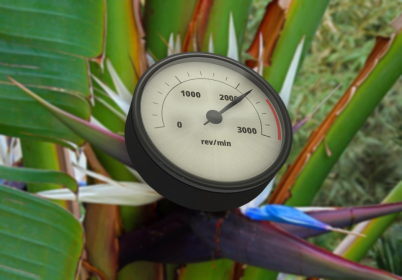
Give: 2200
